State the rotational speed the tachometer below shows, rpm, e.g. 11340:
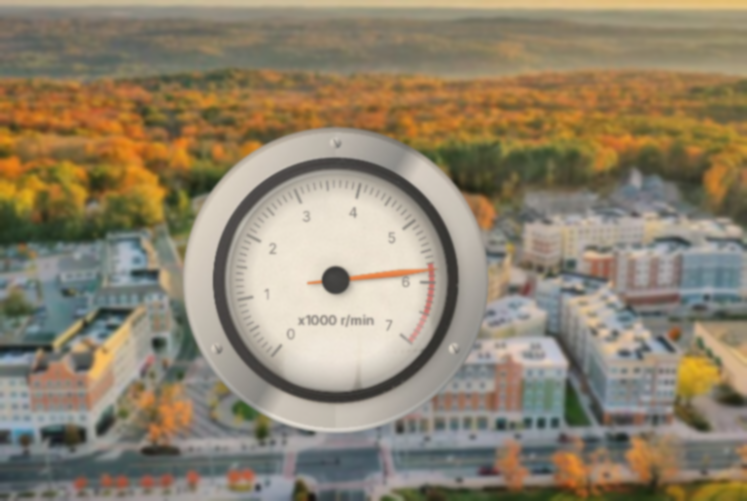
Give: 5800
